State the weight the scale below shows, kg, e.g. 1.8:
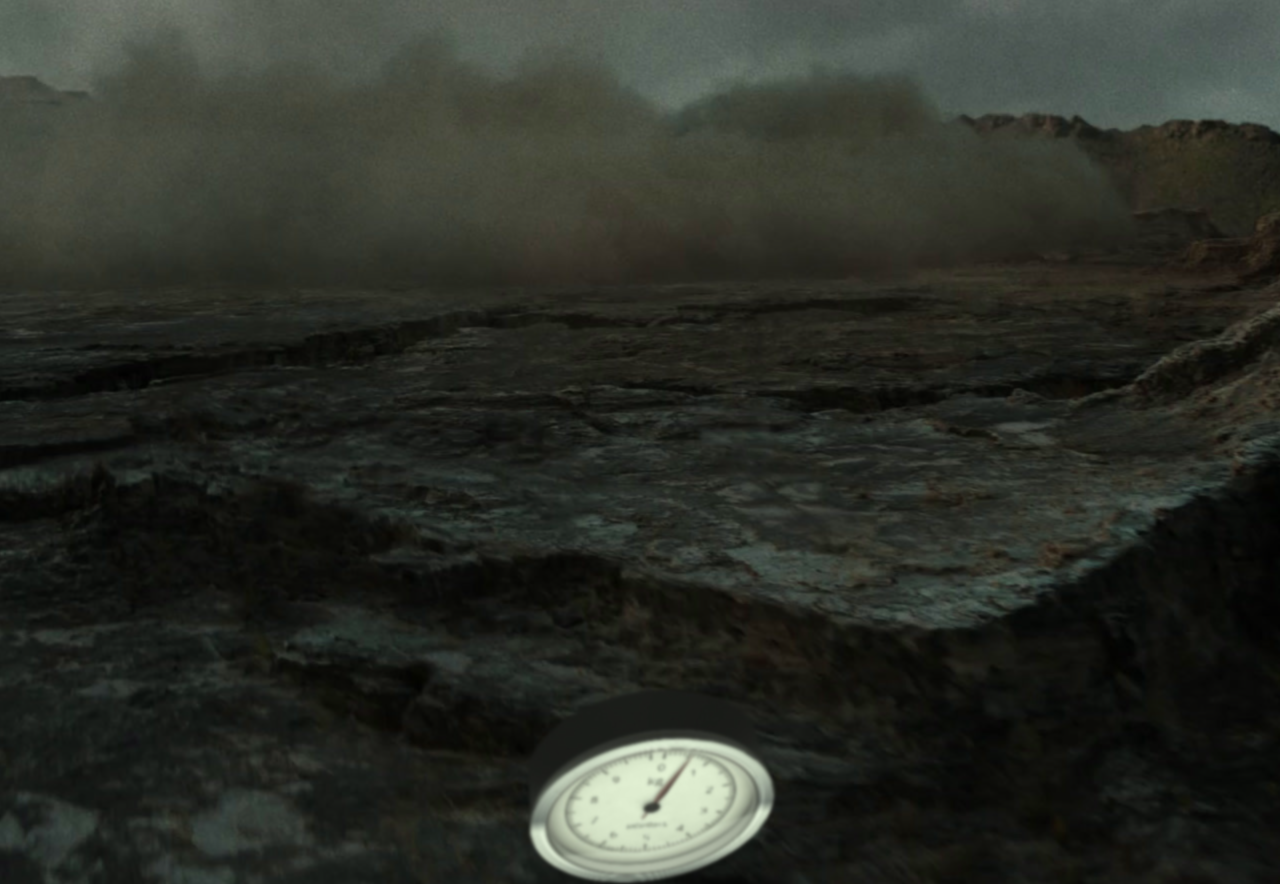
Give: 0.5
